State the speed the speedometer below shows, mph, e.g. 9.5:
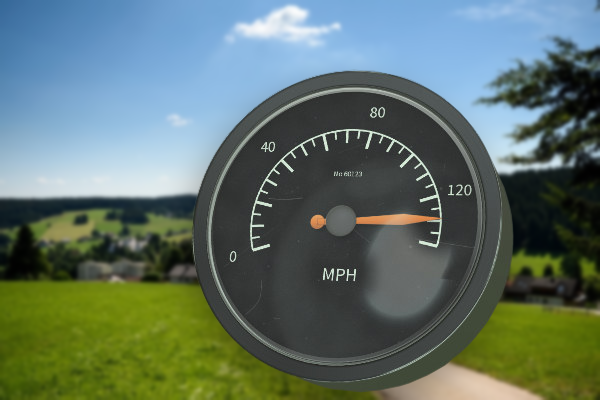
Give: 130
